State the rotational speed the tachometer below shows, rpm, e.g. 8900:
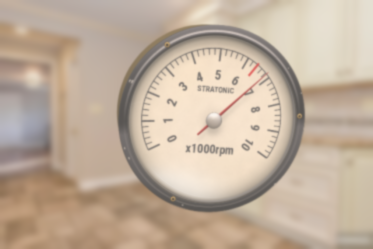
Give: 6800
